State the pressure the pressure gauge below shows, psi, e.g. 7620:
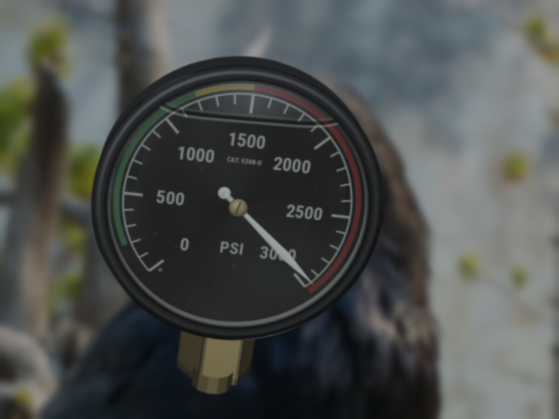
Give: 2950
